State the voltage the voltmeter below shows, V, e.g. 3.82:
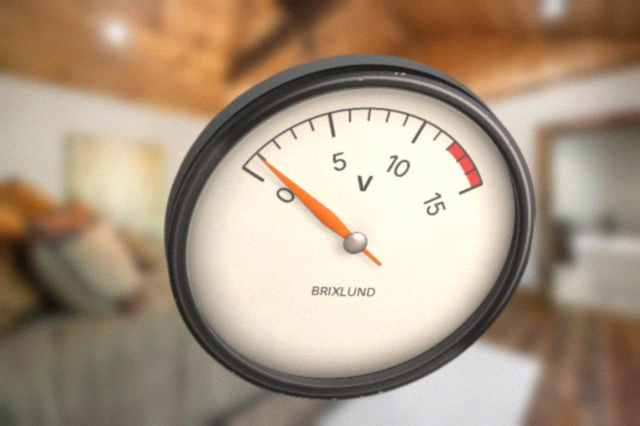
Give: 1
